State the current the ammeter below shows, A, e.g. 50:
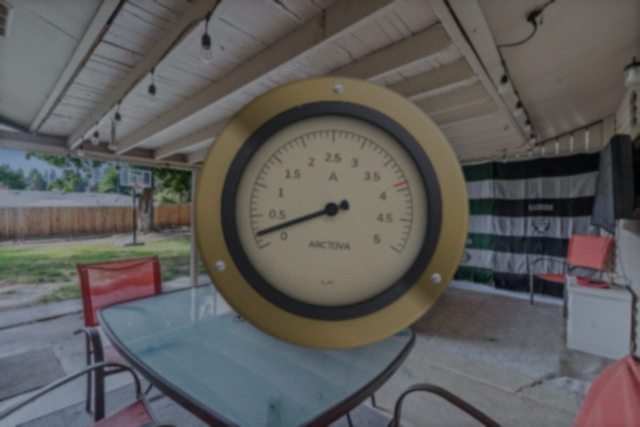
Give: 0.2
